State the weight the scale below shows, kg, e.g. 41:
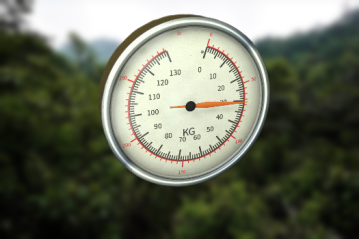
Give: 30
